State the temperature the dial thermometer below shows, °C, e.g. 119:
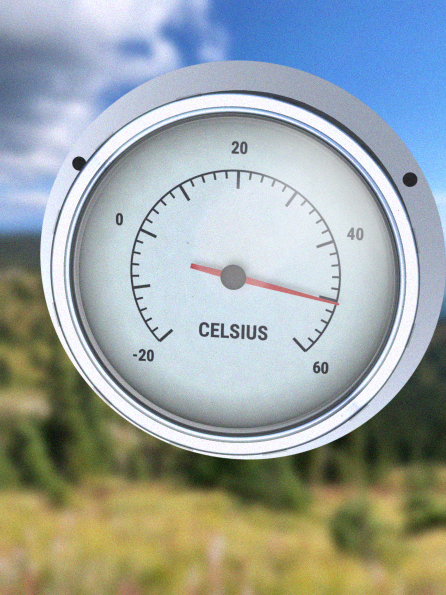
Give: 50
